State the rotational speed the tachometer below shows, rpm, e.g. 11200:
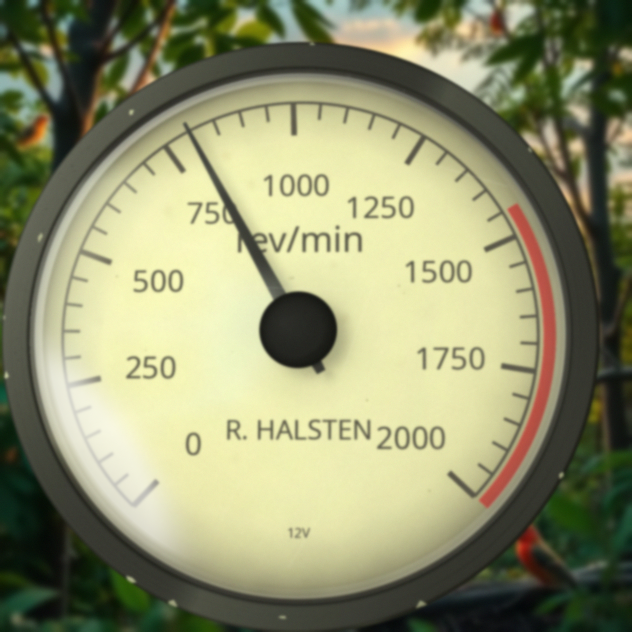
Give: 800
